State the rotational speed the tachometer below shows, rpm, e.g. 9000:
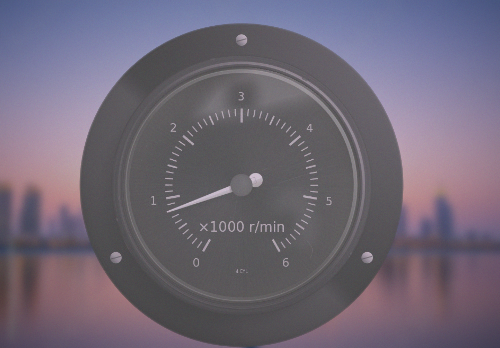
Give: 800
